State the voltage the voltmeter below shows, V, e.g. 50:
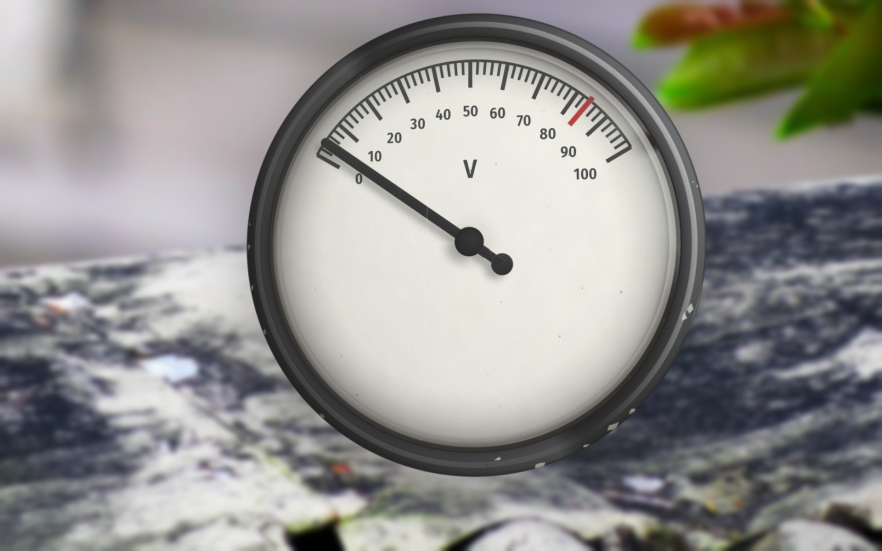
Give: 4
